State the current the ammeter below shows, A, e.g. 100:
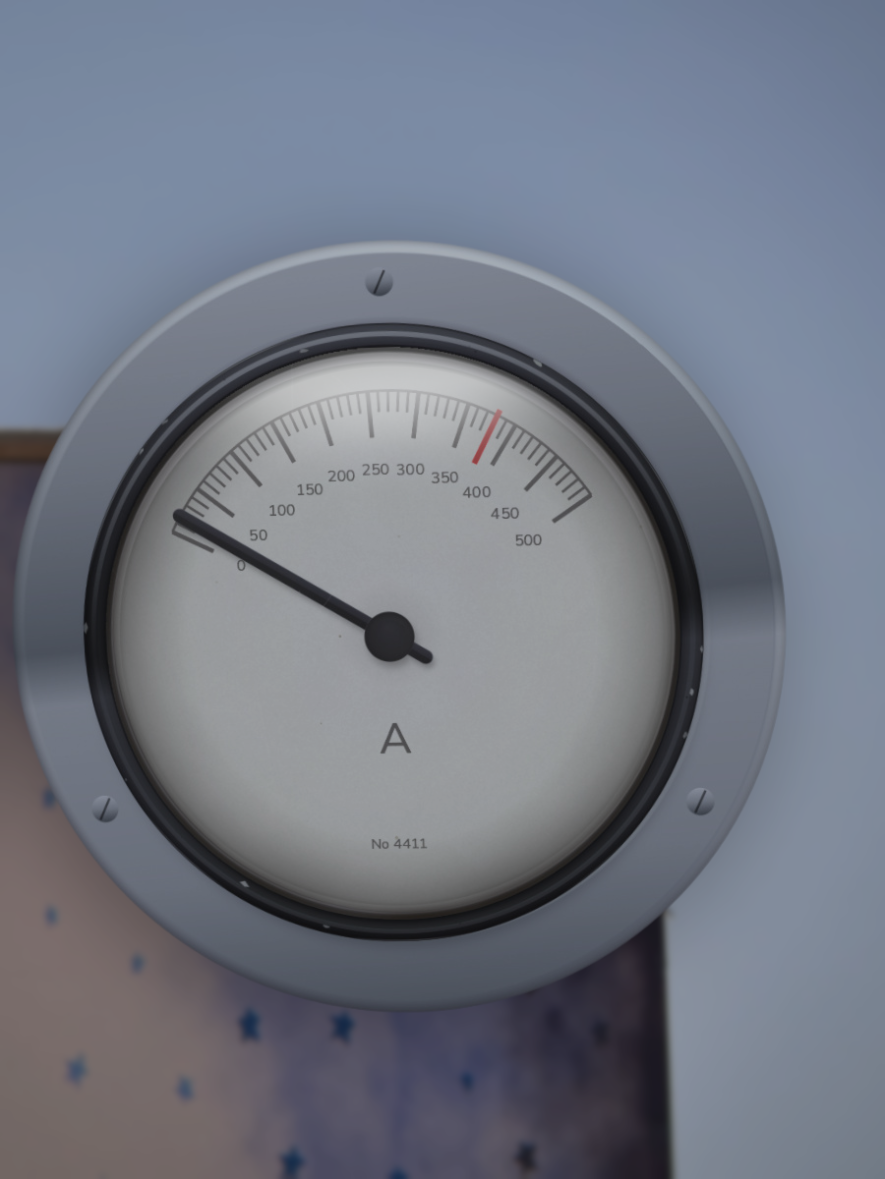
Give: 20
